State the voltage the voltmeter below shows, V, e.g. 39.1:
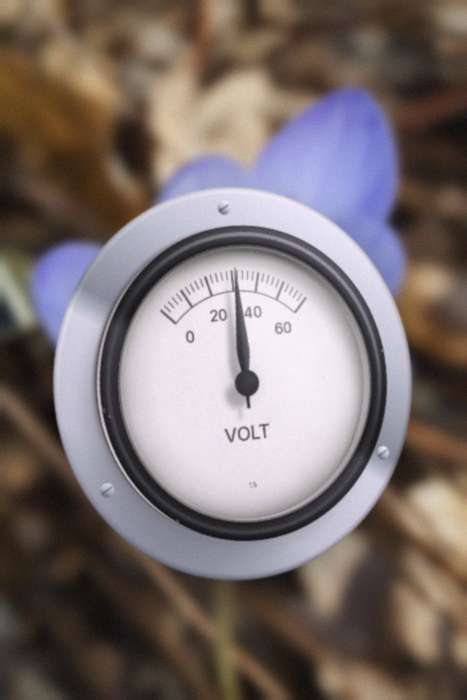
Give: 30
